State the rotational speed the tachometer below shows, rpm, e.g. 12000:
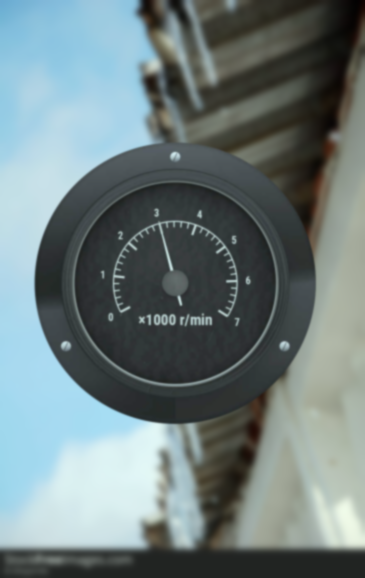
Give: 3000
